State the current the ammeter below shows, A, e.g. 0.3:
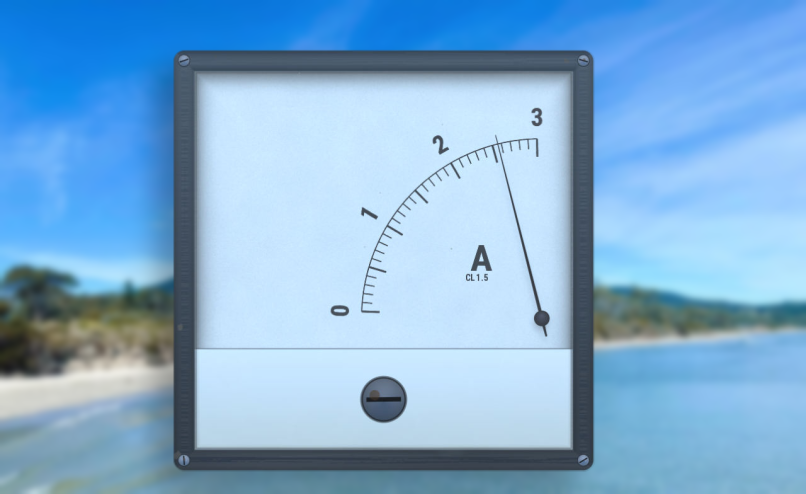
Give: 2.55
